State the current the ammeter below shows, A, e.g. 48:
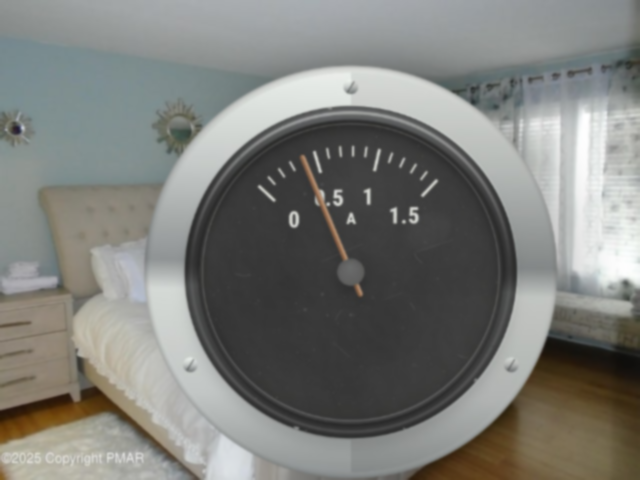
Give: 0.4
